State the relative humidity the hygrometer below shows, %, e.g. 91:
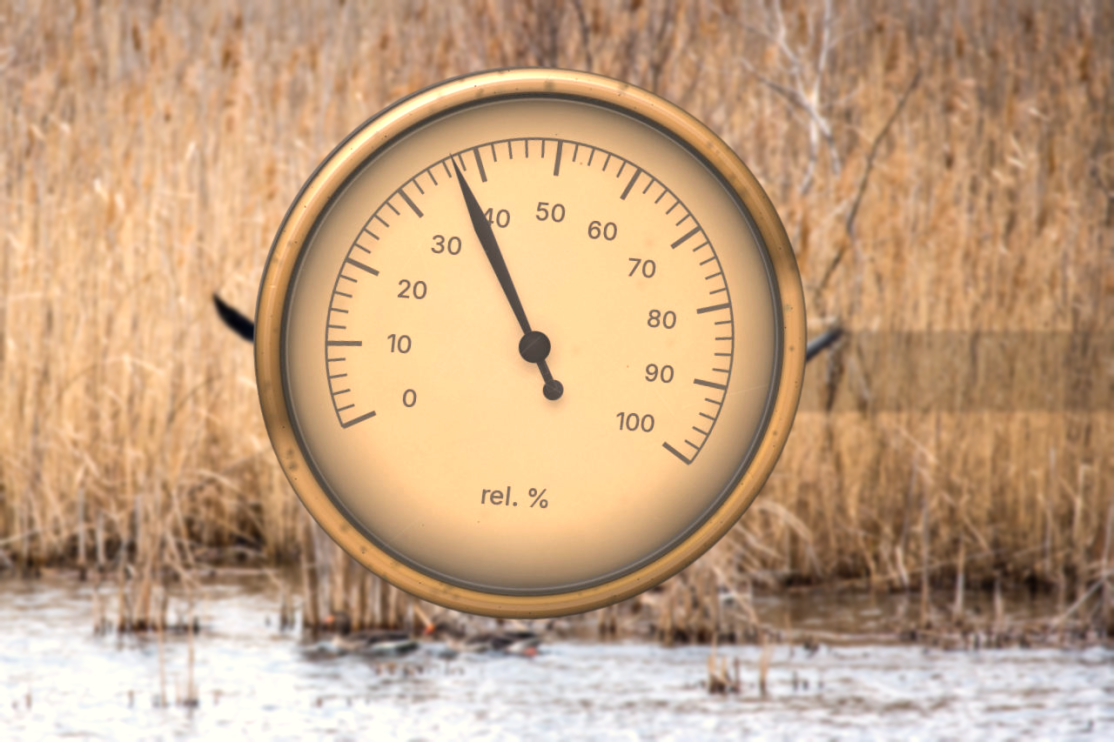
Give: 37
